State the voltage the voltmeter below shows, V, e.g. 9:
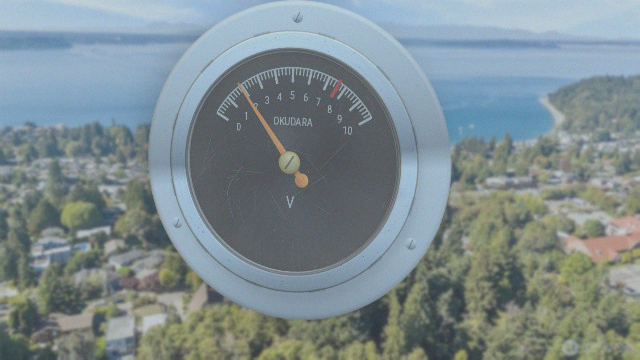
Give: 2
